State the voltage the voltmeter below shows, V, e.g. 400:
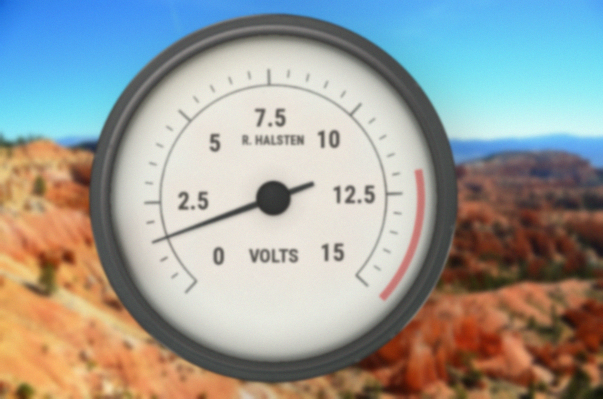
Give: 1.5
